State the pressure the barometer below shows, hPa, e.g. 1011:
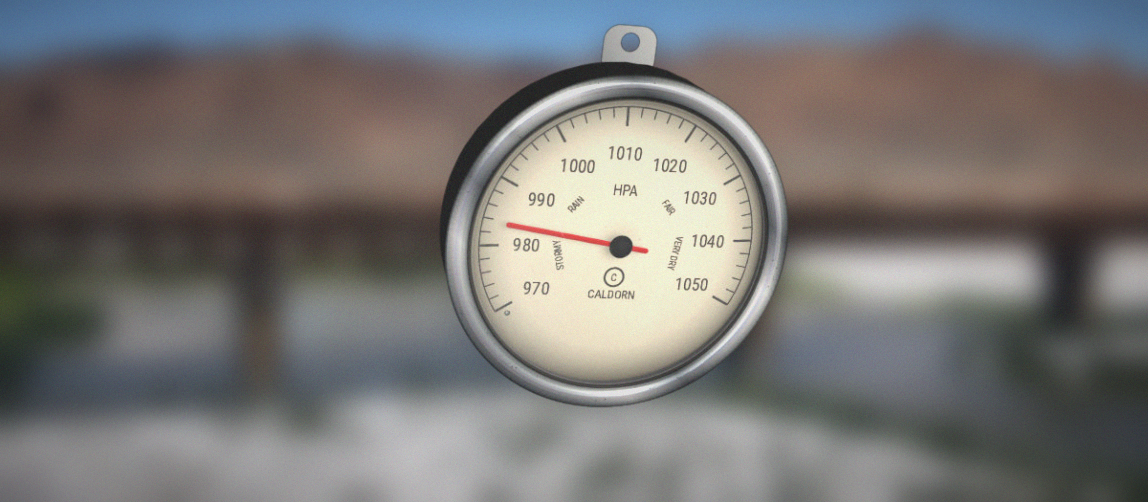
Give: 984
